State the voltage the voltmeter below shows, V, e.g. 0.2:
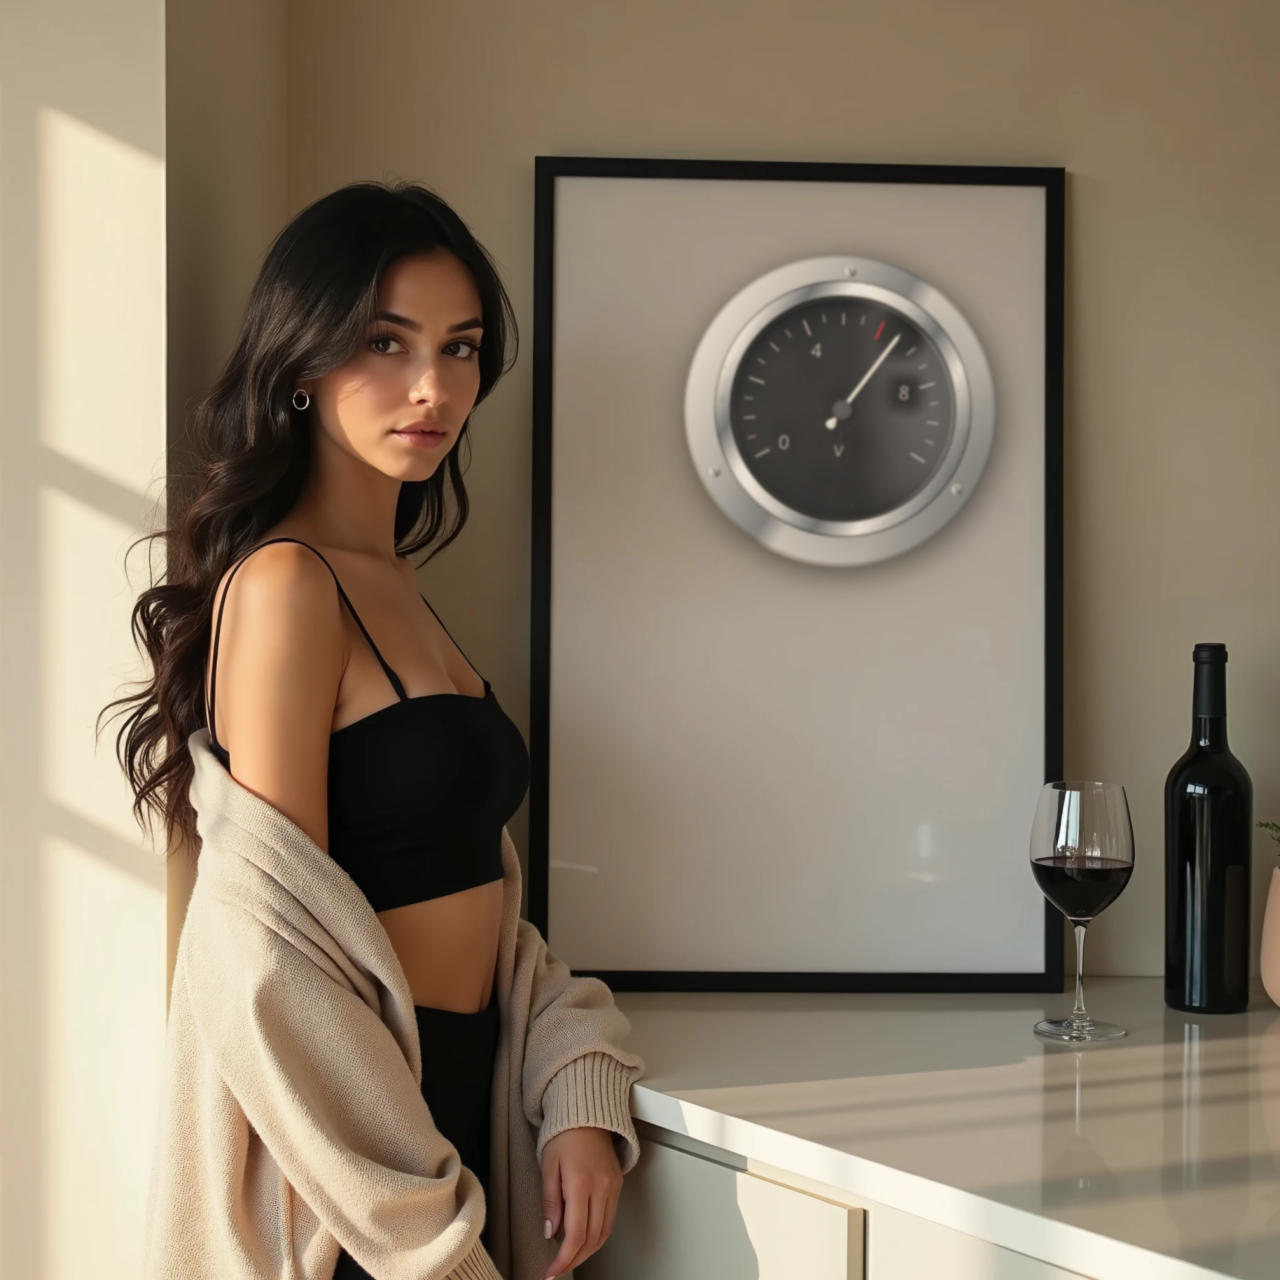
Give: 6.5
